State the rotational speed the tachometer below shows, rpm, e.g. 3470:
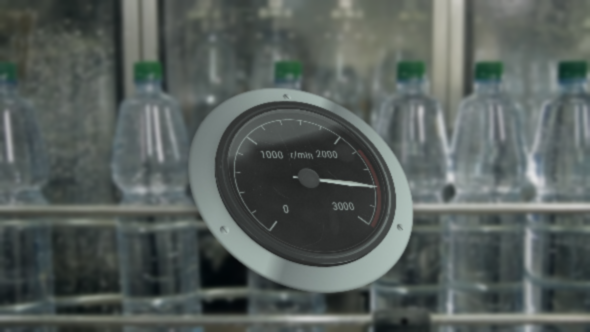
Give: 2600
